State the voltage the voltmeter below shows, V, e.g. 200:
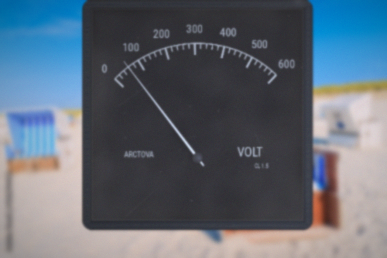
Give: 60
